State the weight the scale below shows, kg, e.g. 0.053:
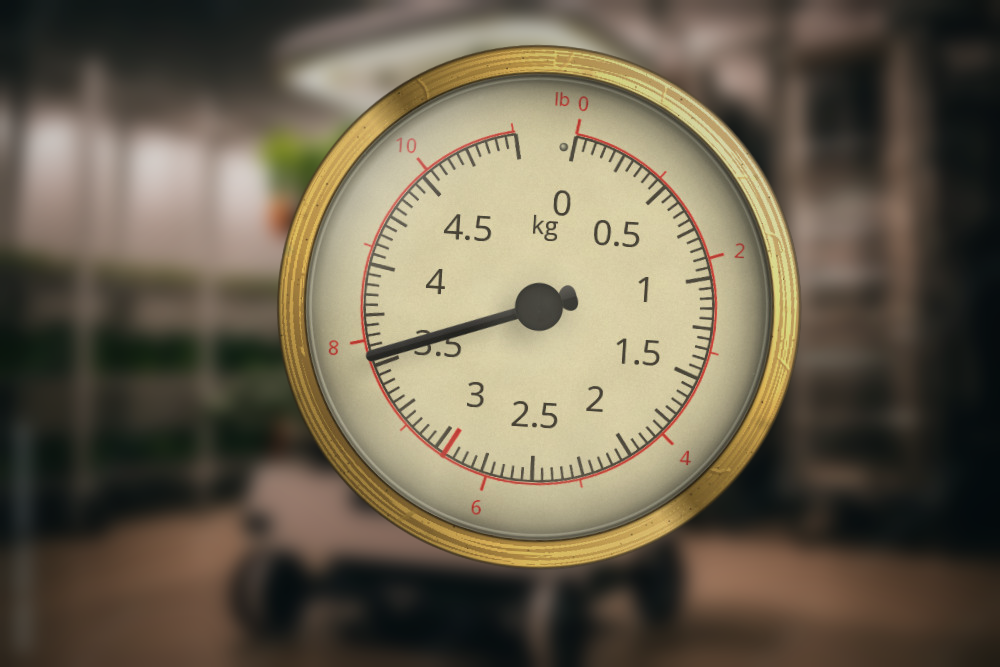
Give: 3.55
